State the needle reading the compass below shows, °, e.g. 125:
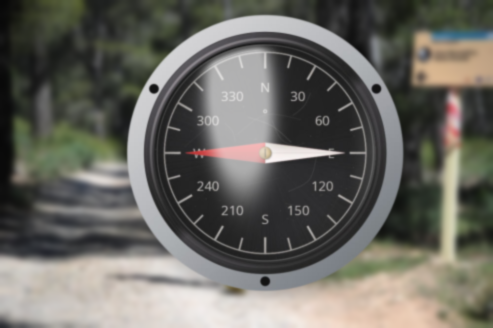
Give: 270
